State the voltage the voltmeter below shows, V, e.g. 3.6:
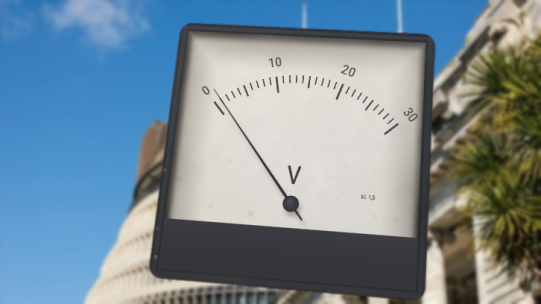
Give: 1
